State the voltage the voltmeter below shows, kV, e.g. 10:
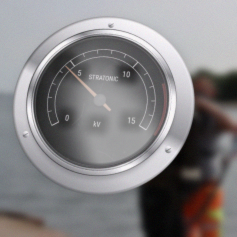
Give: 4.5
